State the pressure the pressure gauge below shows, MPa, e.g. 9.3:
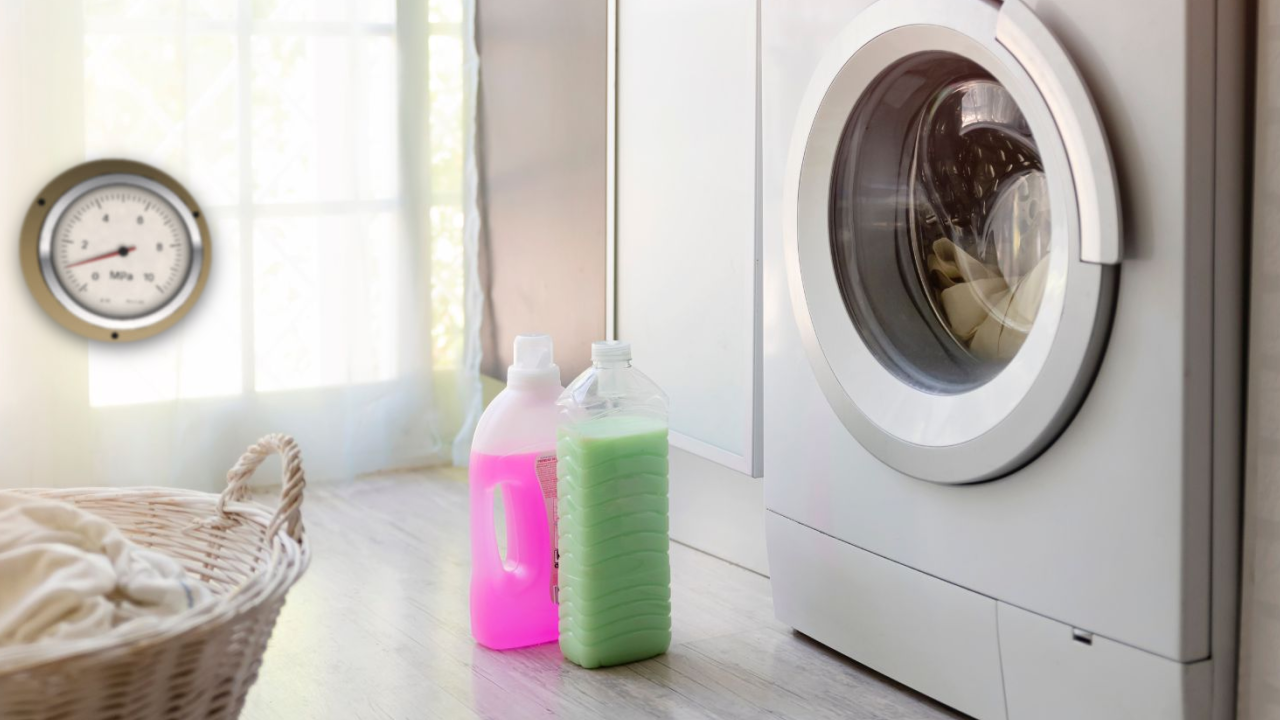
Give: 1
